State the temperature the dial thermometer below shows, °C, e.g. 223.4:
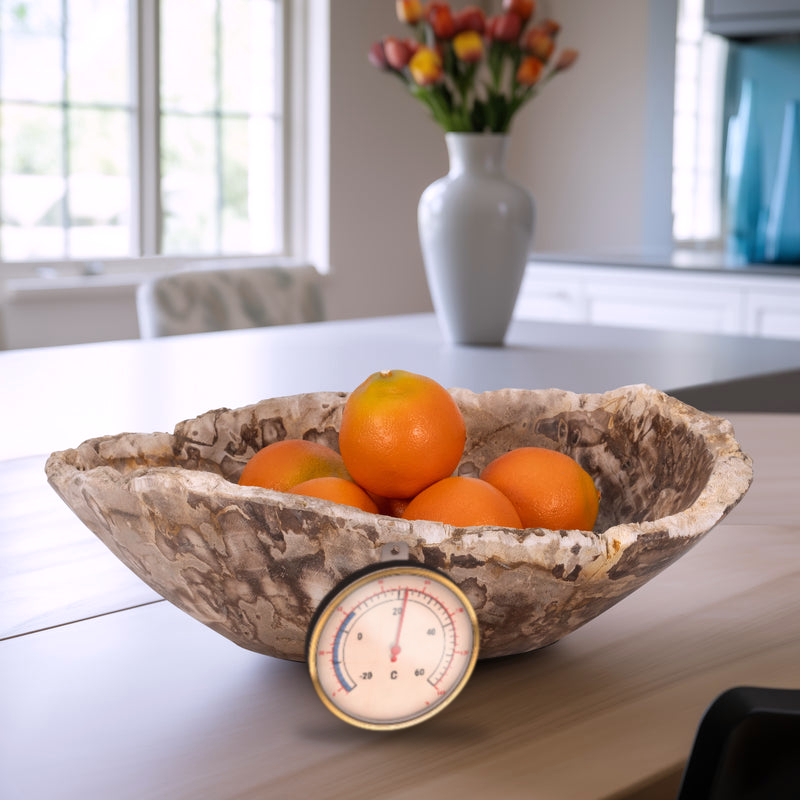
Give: 22
